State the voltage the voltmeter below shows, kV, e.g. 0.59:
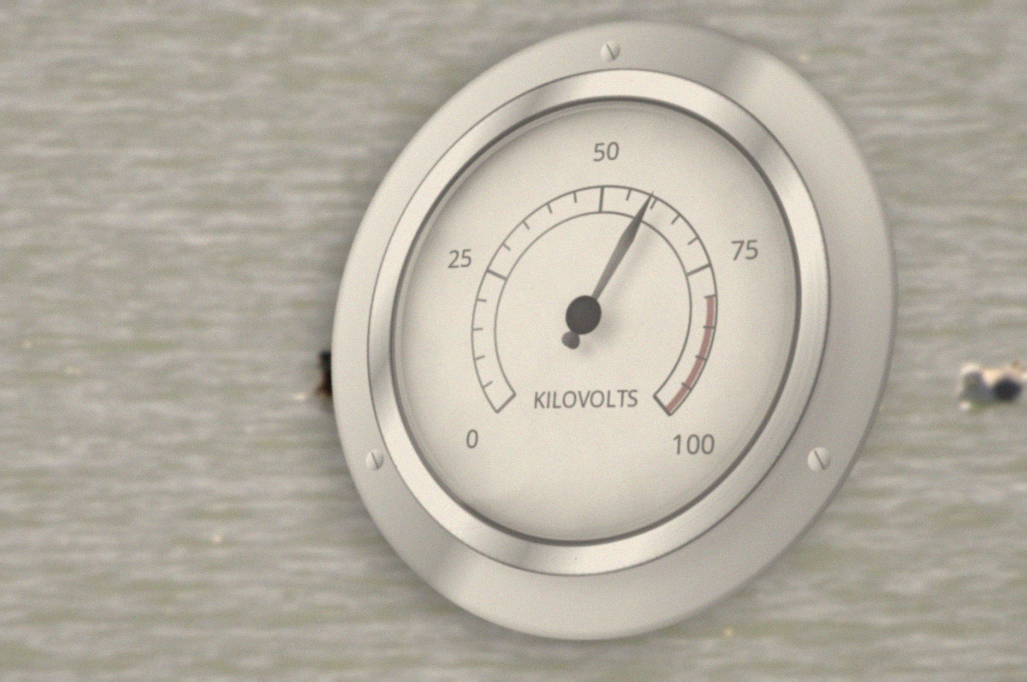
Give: 60
